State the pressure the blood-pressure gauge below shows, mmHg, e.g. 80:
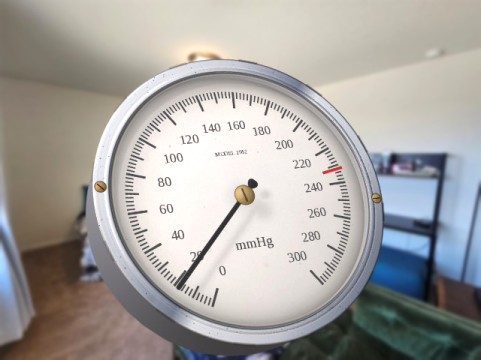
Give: 18
